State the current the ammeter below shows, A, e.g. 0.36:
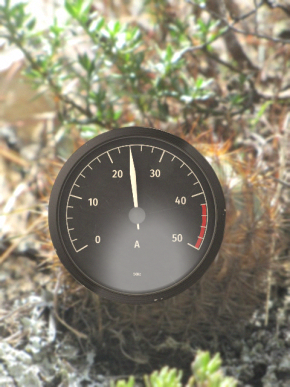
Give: 24
